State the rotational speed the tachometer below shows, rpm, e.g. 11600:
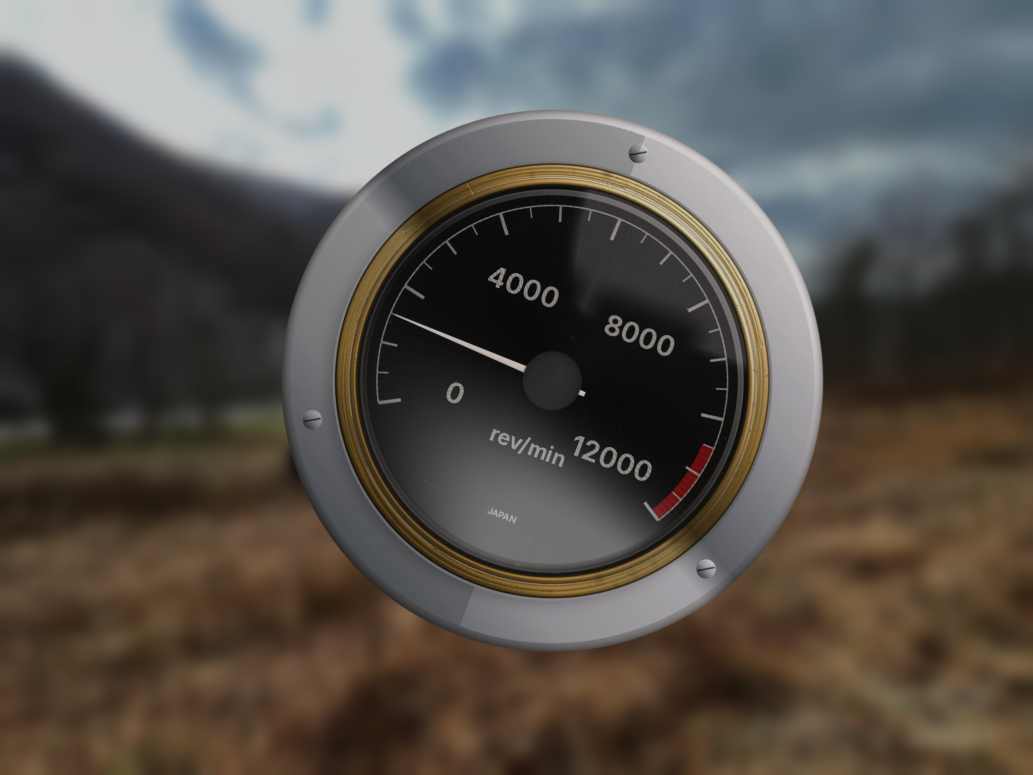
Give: 1500
